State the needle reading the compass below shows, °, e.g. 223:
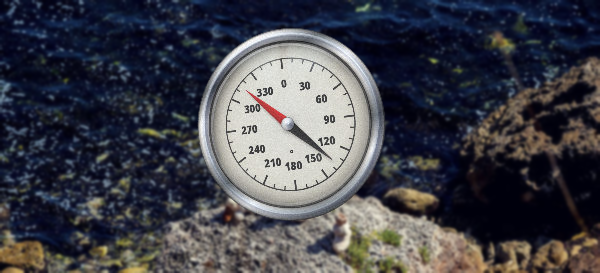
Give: 315
